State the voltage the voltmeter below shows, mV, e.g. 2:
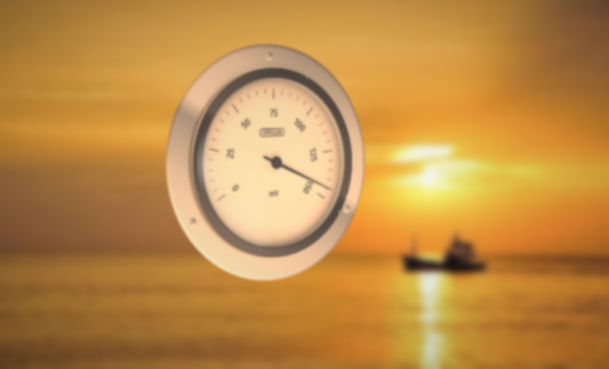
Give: 145
